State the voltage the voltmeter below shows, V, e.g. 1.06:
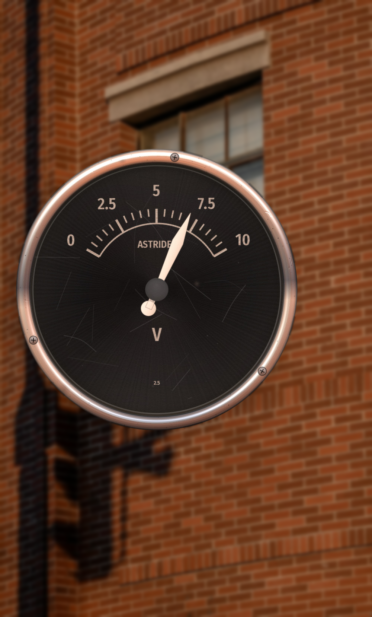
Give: 7
